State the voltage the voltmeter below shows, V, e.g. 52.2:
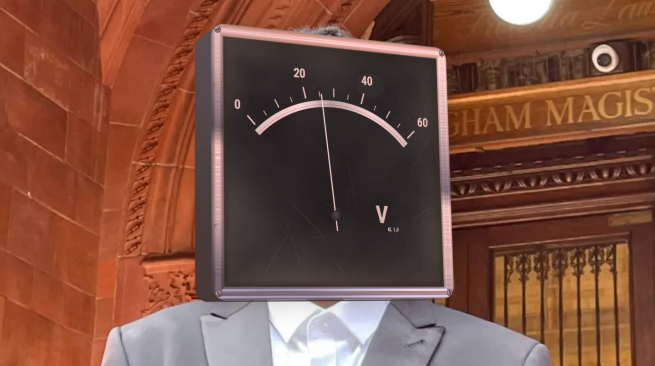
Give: 25
